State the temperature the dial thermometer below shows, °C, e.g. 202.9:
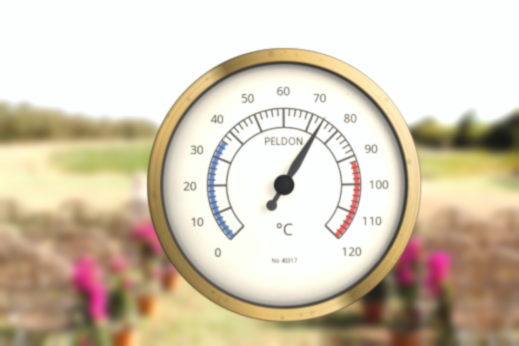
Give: 74
